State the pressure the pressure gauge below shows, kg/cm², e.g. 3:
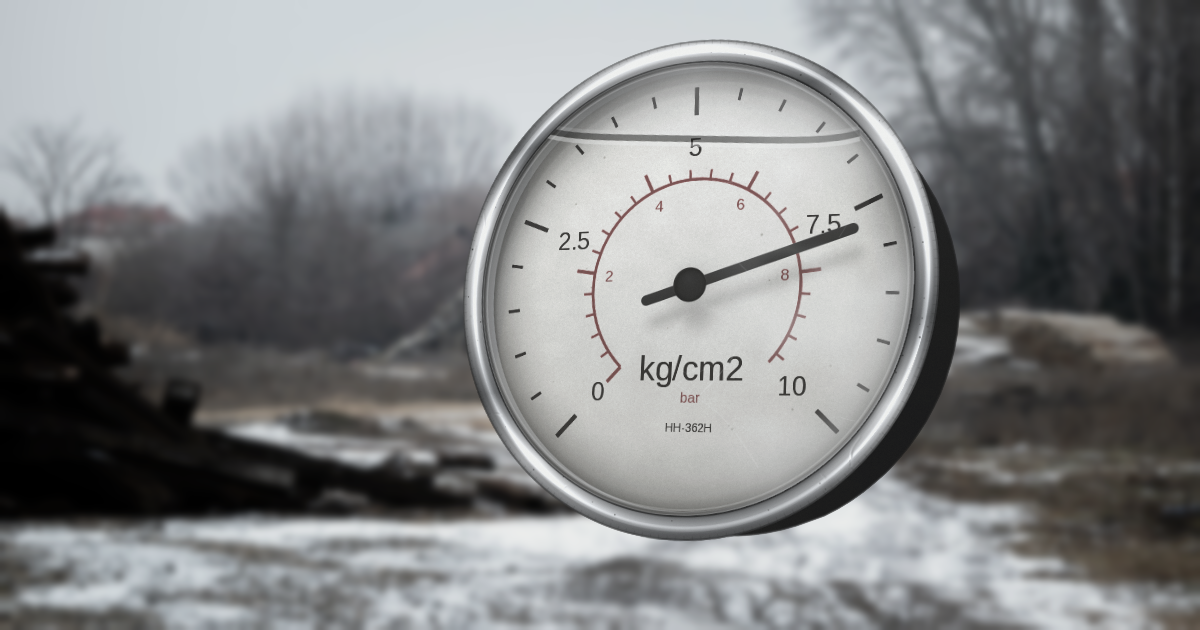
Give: 7.75
